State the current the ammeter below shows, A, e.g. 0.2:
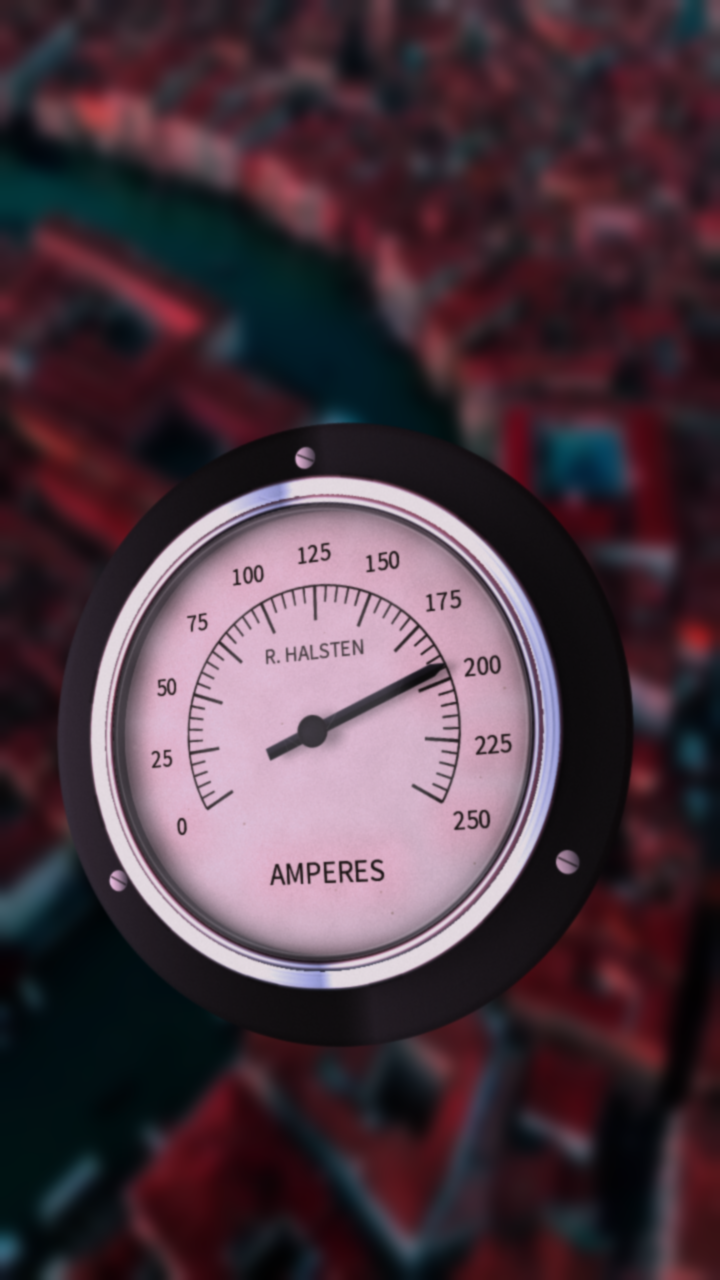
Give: 195
